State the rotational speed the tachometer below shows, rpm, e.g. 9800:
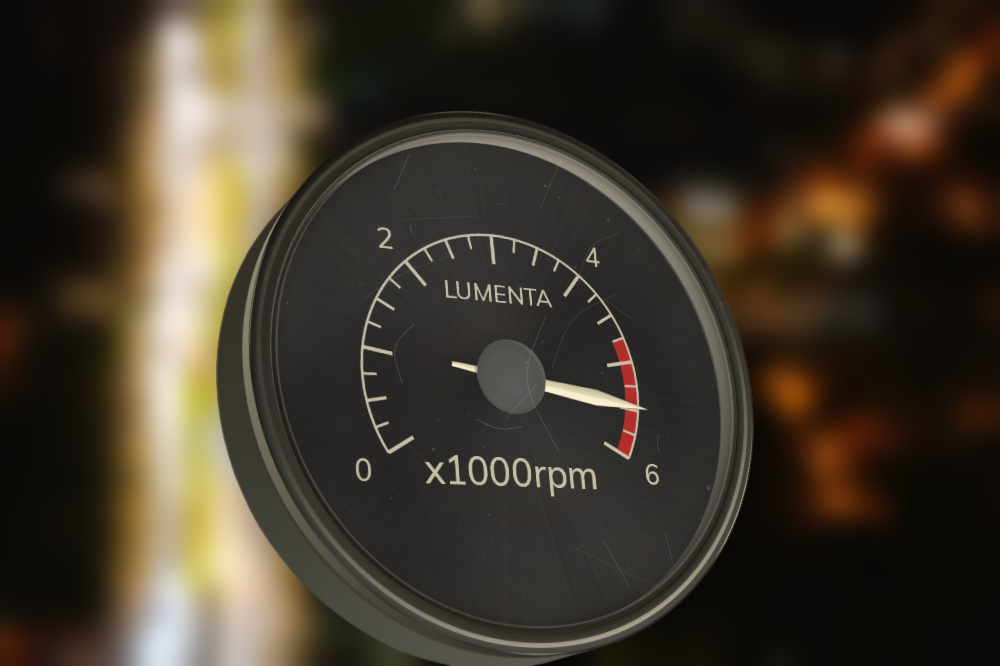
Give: 5500
